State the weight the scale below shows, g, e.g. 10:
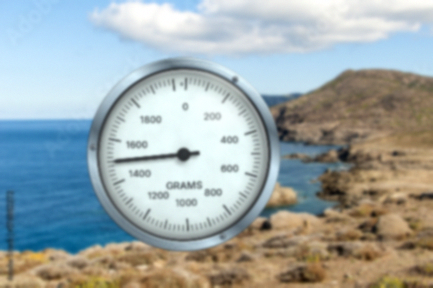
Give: 1500
